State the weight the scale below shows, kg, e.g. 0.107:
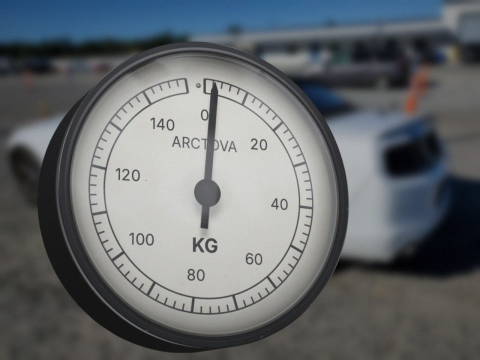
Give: 2
